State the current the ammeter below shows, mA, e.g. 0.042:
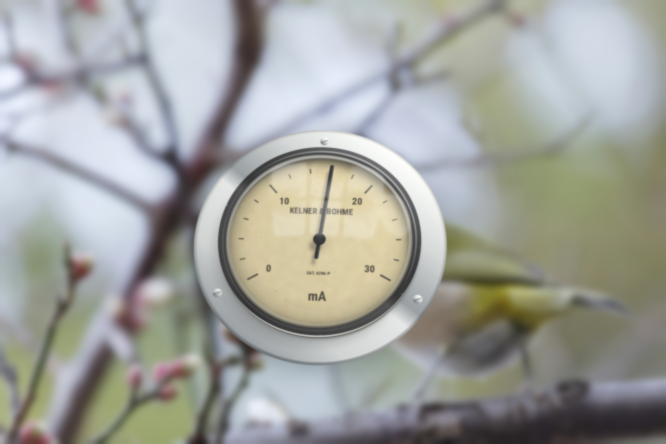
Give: 16
